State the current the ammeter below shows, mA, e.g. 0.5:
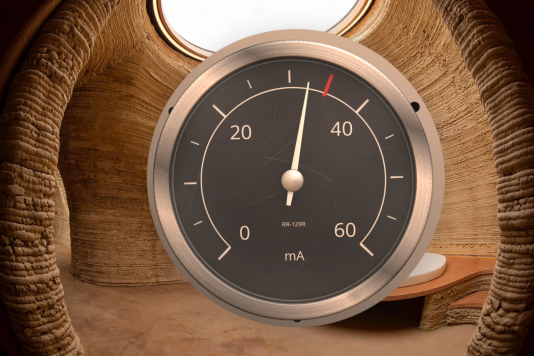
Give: 32.5
